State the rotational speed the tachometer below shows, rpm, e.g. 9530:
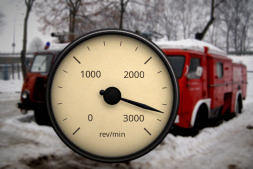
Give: 2700
